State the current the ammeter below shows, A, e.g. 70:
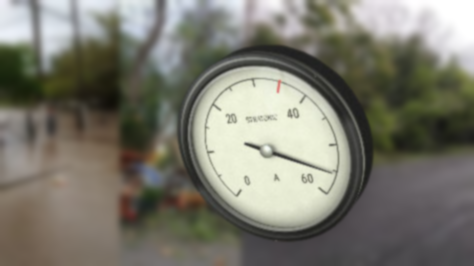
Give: 55
